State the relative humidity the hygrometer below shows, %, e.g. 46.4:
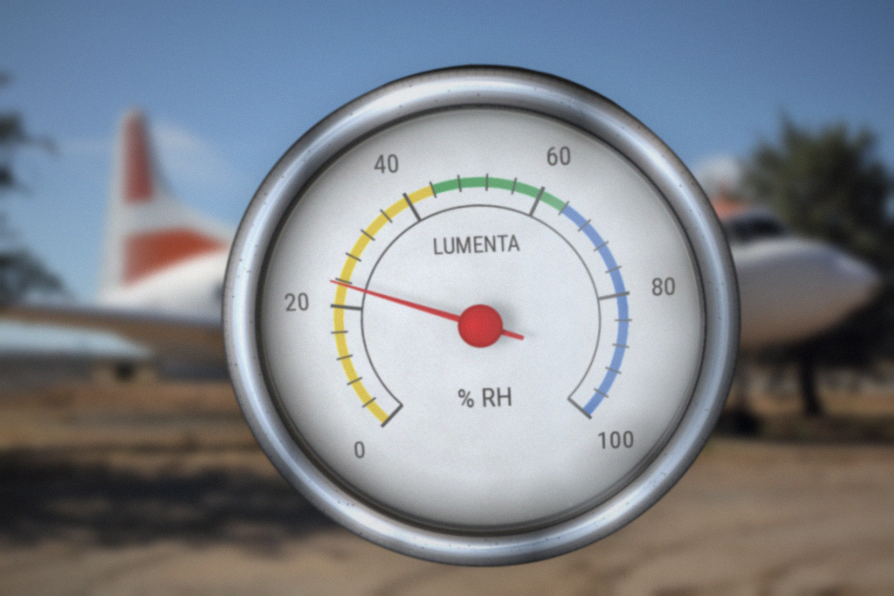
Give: 24
